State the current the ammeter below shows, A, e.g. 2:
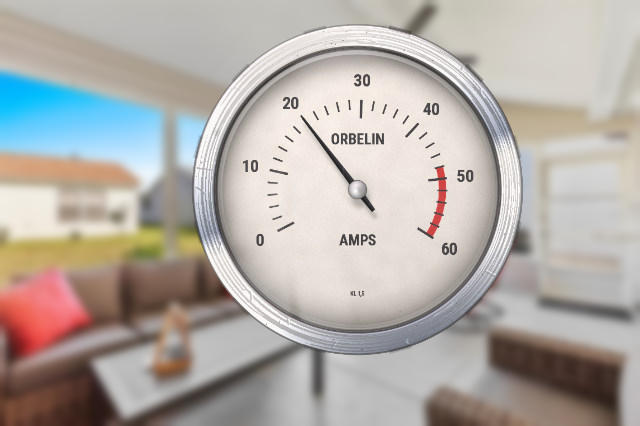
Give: 20
